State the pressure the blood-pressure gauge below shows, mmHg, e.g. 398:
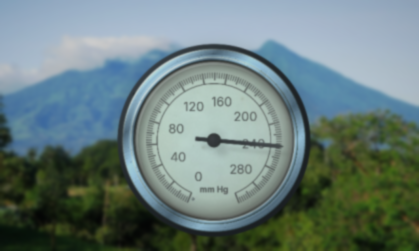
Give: 240
